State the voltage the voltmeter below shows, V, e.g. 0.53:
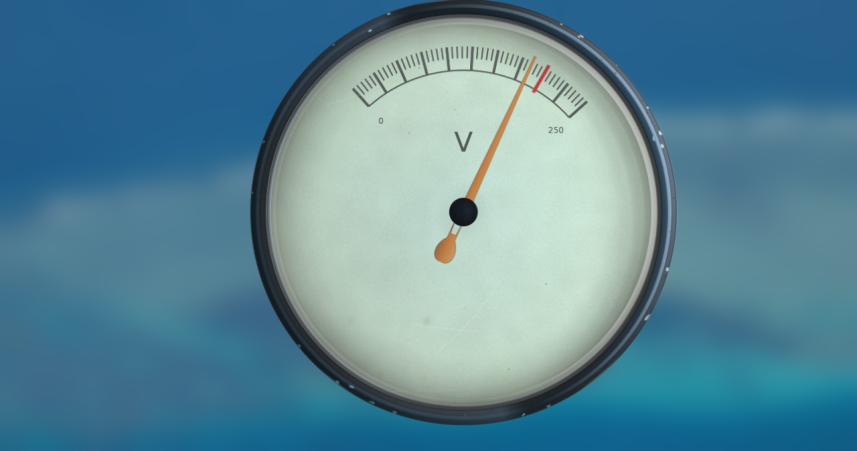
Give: 185
